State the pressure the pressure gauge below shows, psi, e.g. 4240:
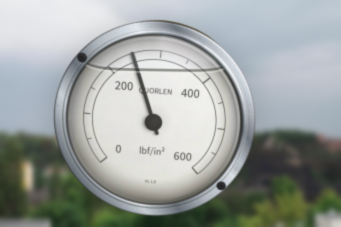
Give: 250
